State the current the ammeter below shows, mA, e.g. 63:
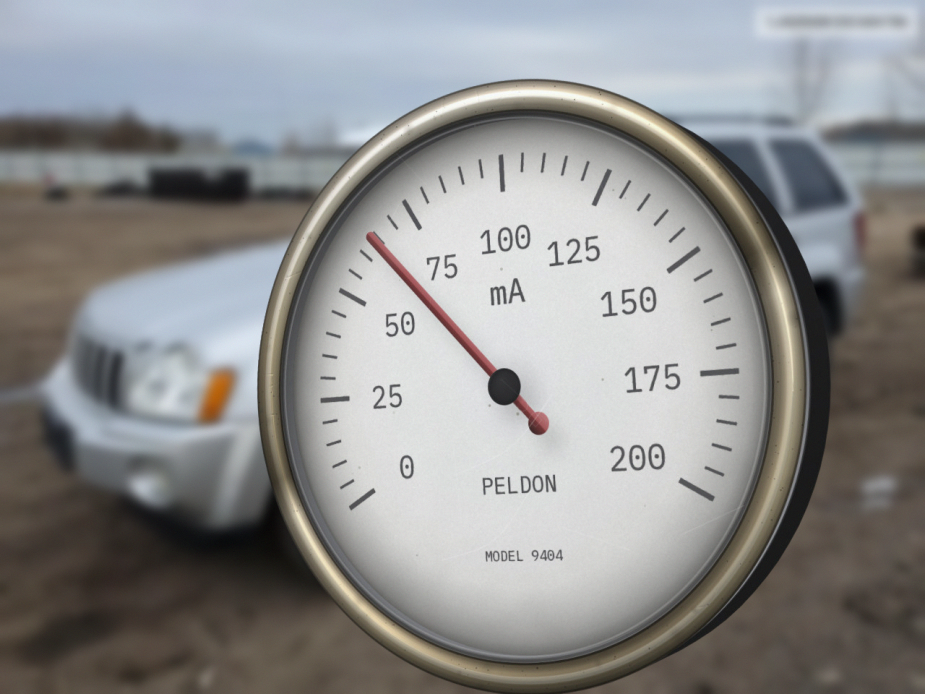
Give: 65
